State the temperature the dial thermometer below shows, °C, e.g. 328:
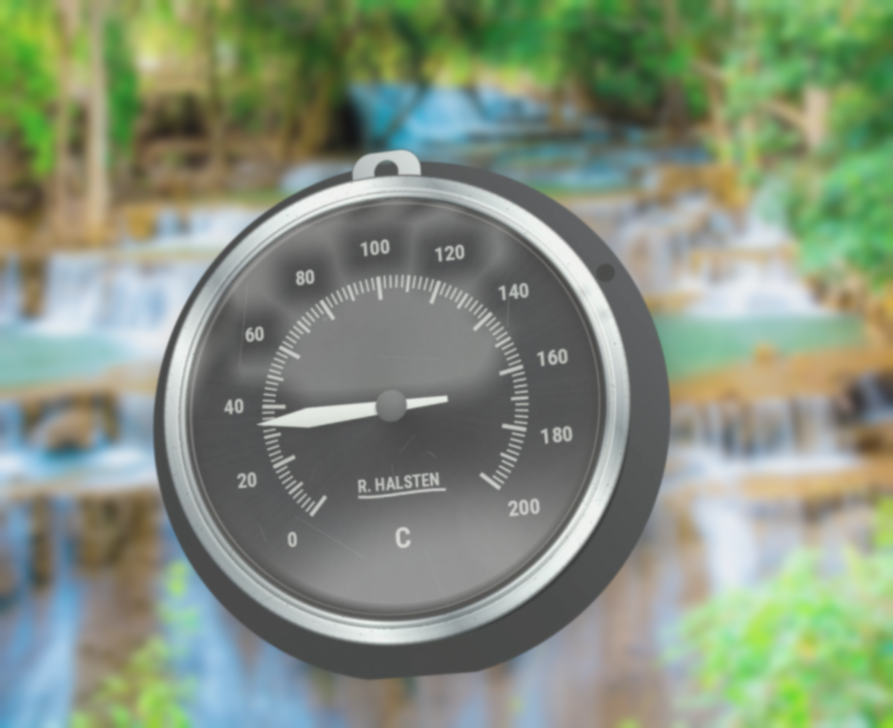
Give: 34
